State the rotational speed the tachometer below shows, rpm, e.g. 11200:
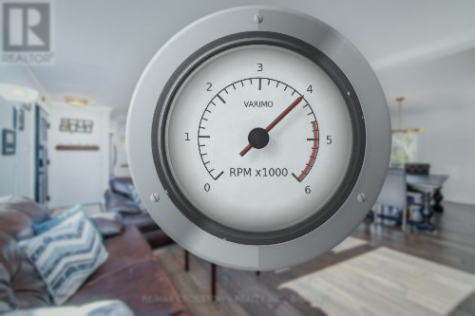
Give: 4000
